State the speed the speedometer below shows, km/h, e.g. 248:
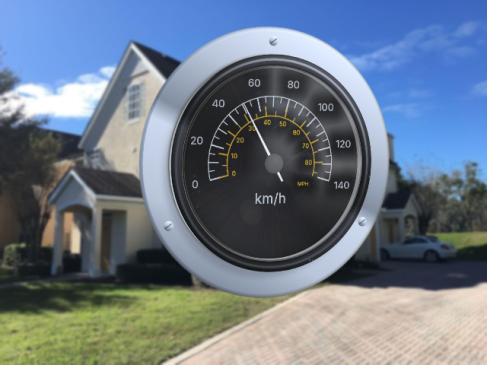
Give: 50
